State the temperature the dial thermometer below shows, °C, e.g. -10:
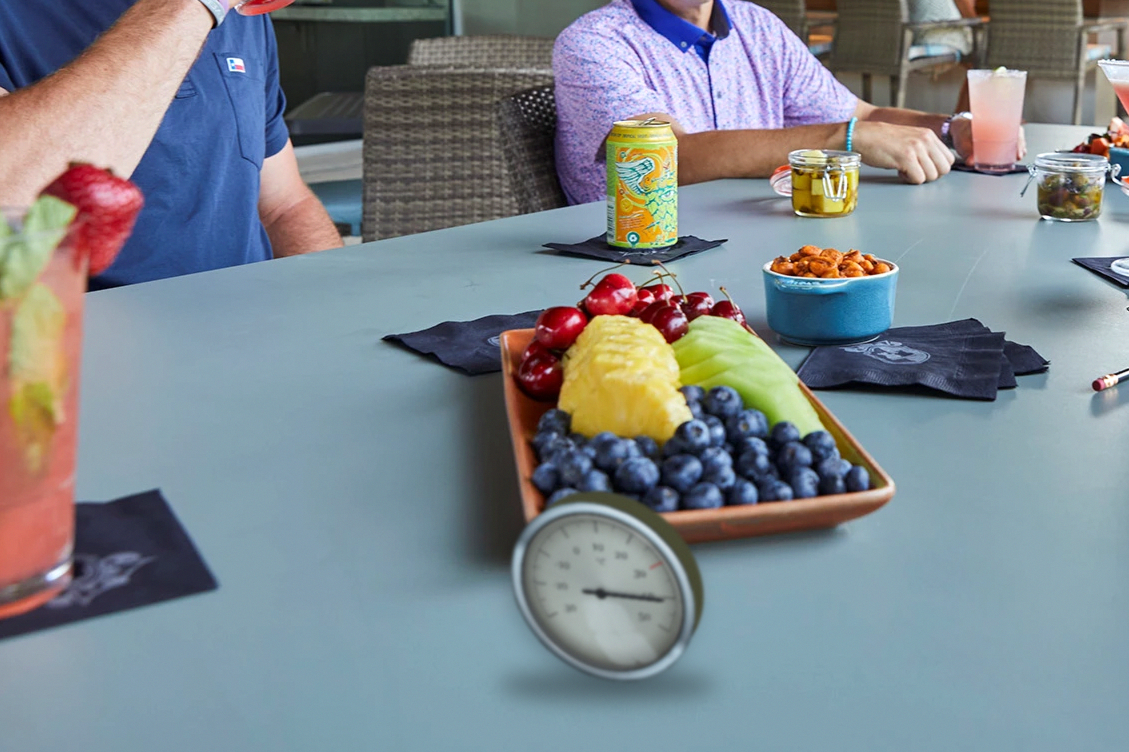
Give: 40
